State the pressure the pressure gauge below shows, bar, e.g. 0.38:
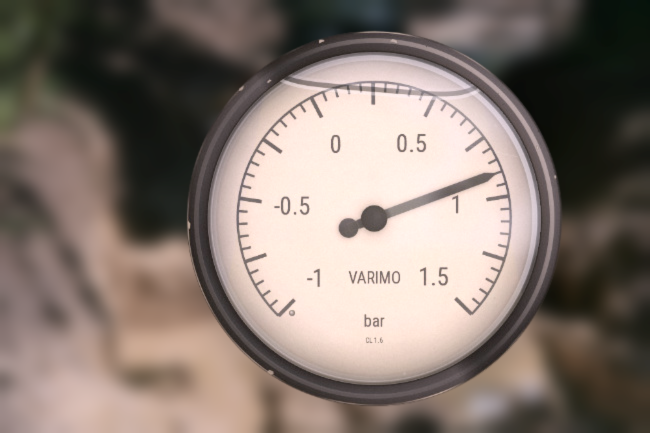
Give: 0.9
